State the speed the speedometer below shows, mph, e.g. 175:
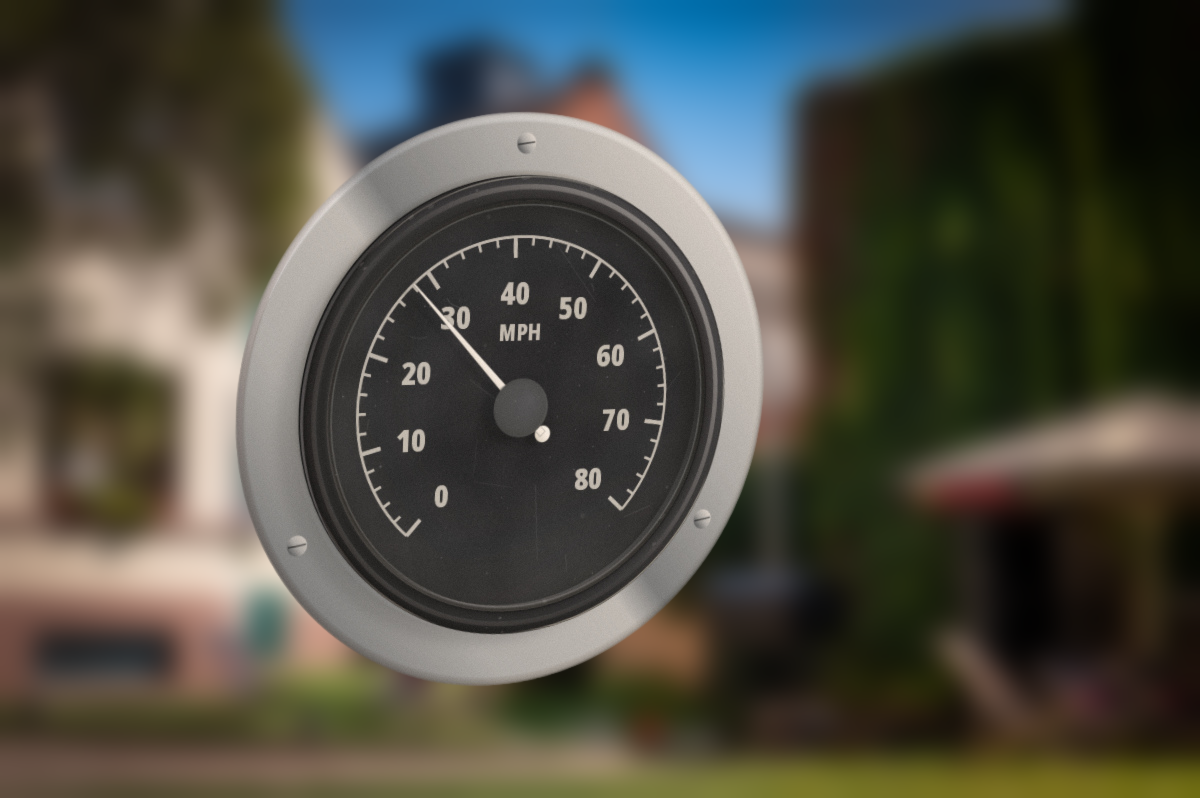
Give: 28
